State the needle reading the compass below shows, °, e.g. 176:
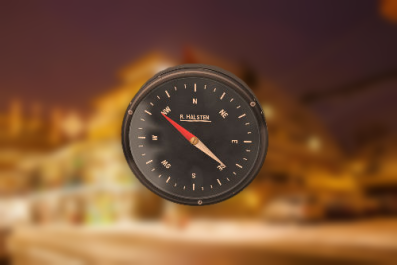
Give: 310
